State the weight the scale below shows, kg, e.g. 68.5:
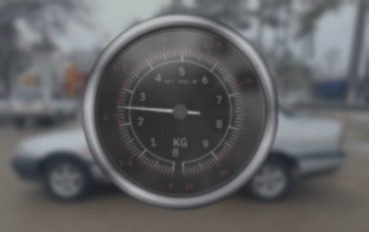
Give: 2.5
